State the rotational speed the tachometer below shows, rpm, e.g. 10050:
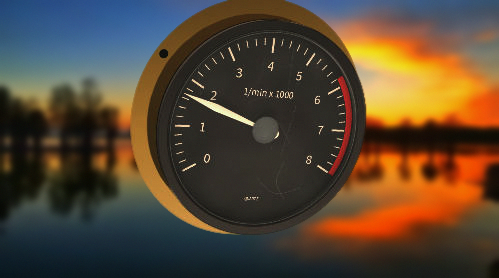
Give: 1700
